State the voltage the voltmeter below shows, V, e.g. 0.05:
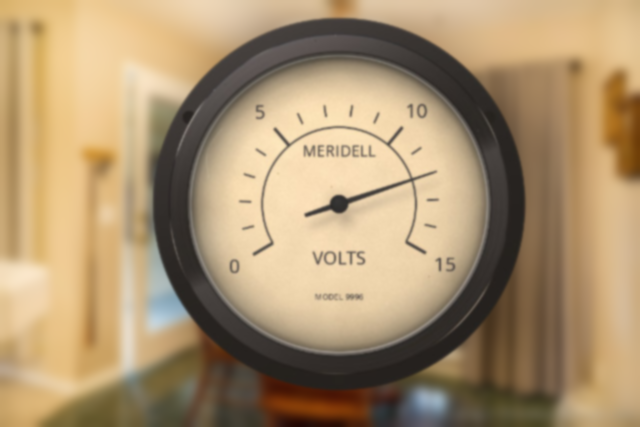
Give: 12
